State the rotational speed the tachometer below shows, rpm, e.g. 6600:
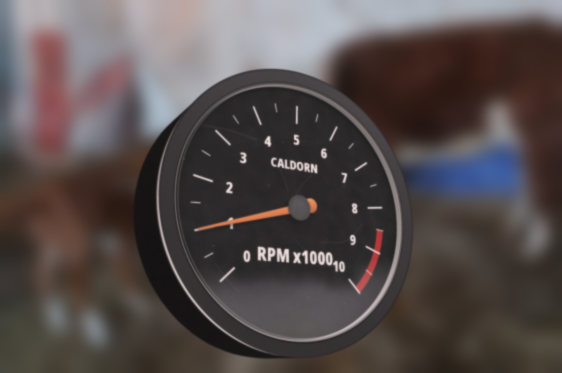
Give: 1000
